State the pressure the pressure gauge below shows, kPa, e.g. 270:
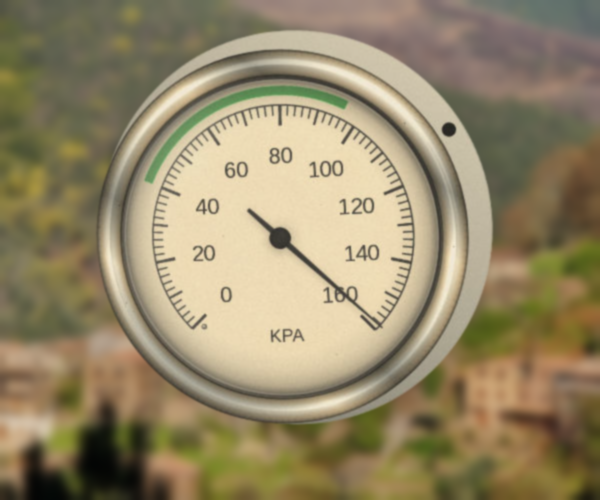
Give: 158
